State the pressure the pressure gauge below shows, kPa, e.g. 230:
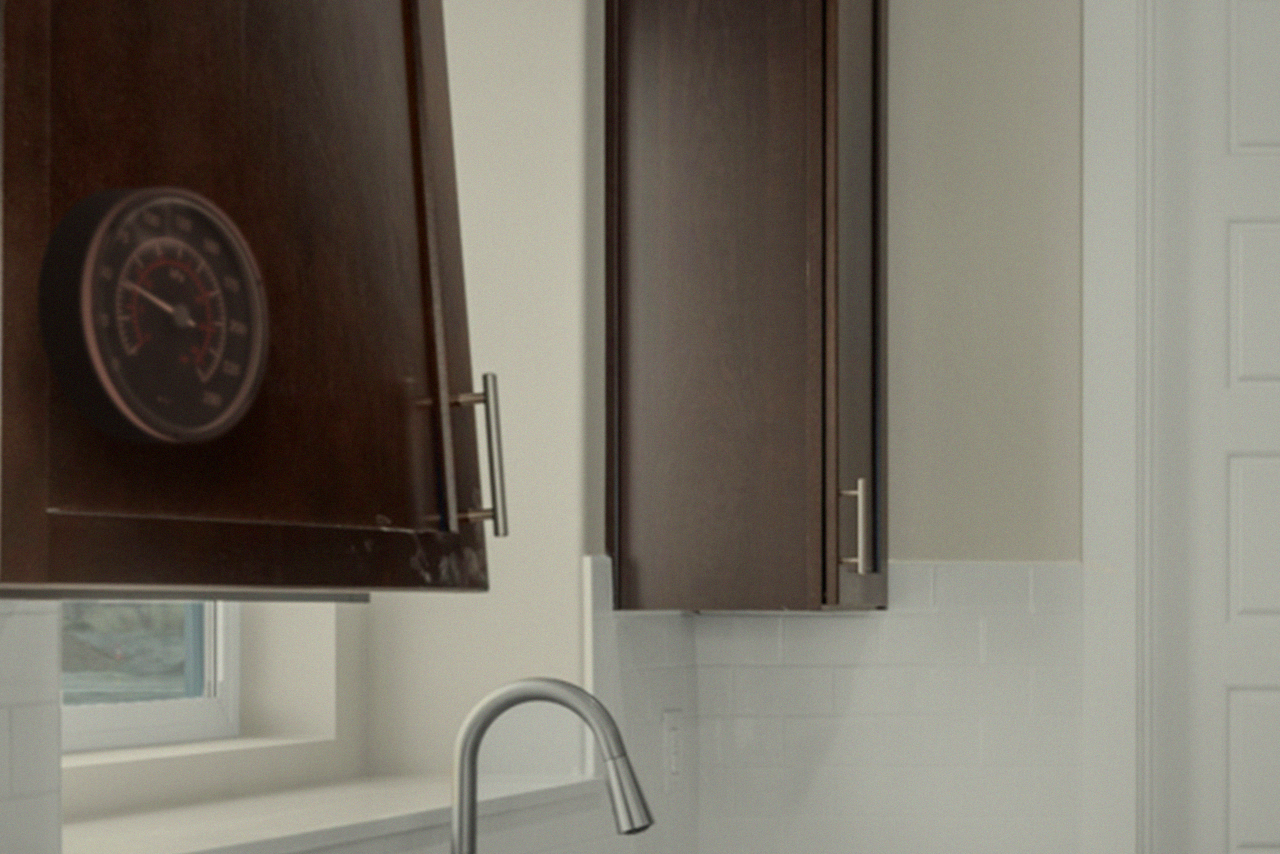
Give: 50
